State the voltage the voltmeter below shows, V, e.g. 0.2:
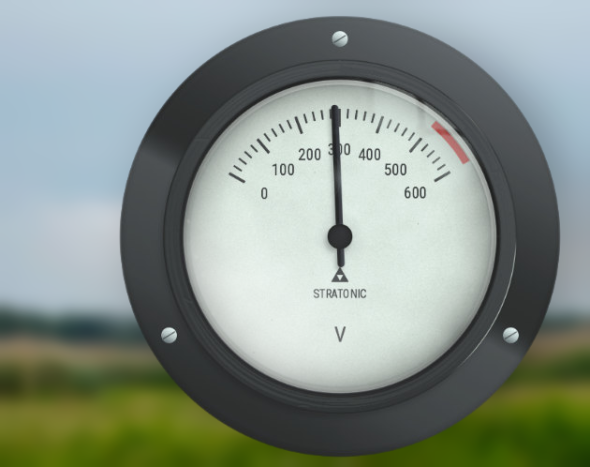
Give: 290
